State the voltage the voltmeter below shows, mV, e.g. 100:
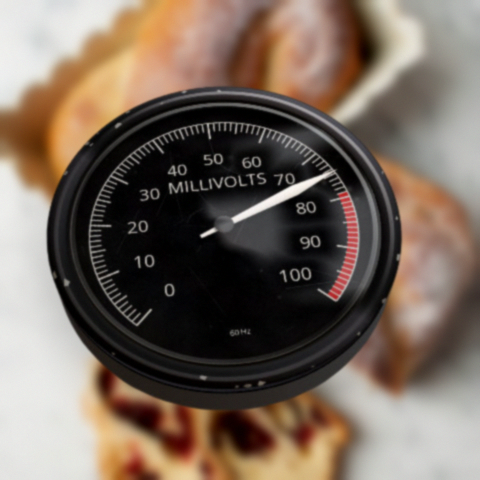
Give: 75
